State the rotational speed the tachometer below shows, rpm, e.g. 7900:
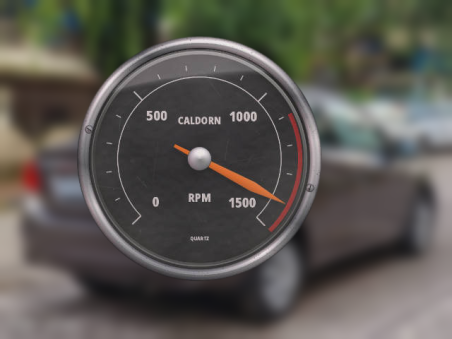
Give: 1400
